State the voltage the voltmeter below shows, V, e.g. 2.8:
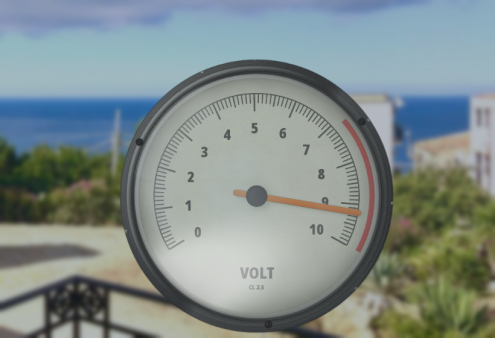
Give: 9.2
